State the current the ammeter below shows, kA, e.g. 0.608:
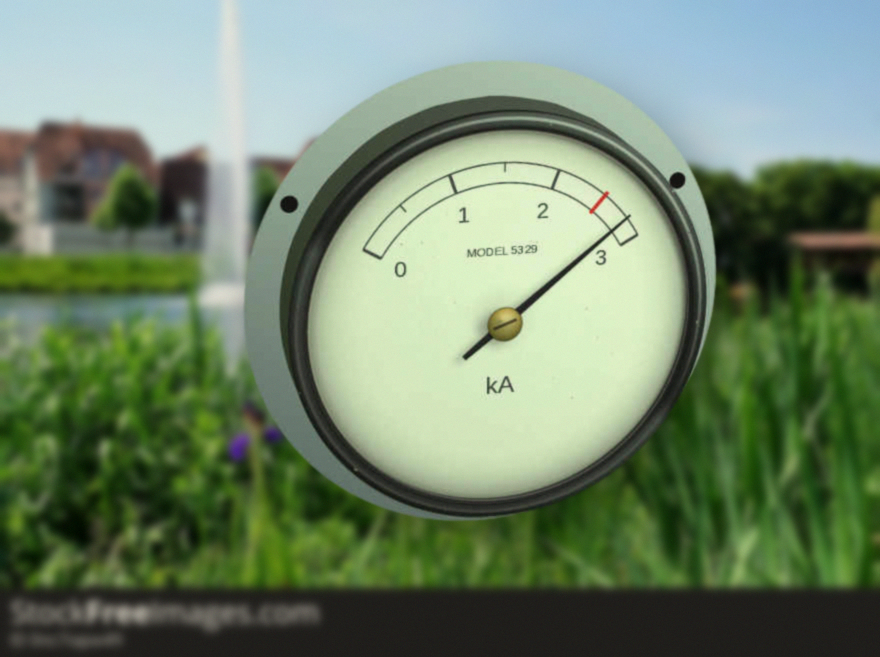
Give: 2.75
